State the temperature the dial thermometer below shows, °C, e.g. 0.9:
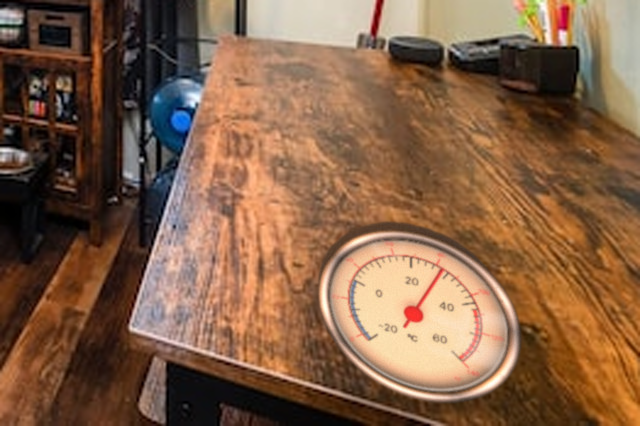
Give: 28
